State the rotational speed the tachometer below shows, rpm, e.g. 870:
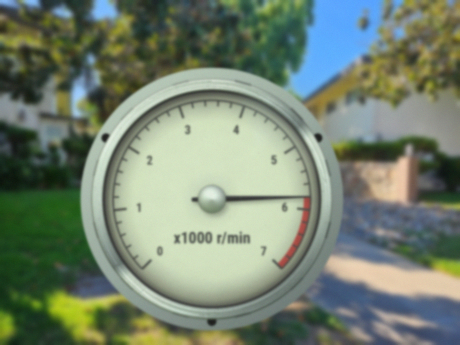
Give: 5800
